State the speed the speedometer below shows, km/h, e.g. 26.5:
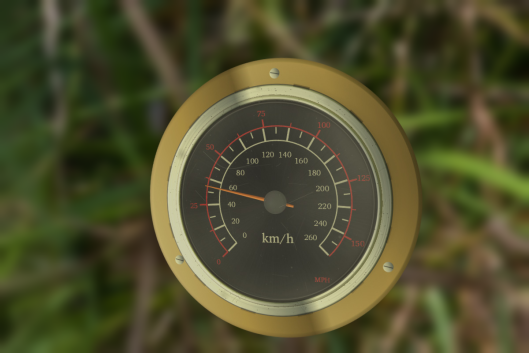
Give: 55
